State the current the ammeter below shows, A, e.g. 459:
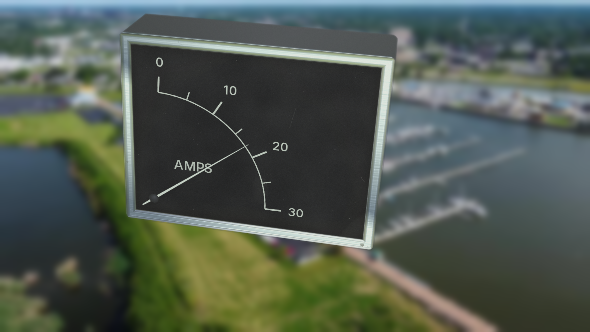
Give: 17.5
